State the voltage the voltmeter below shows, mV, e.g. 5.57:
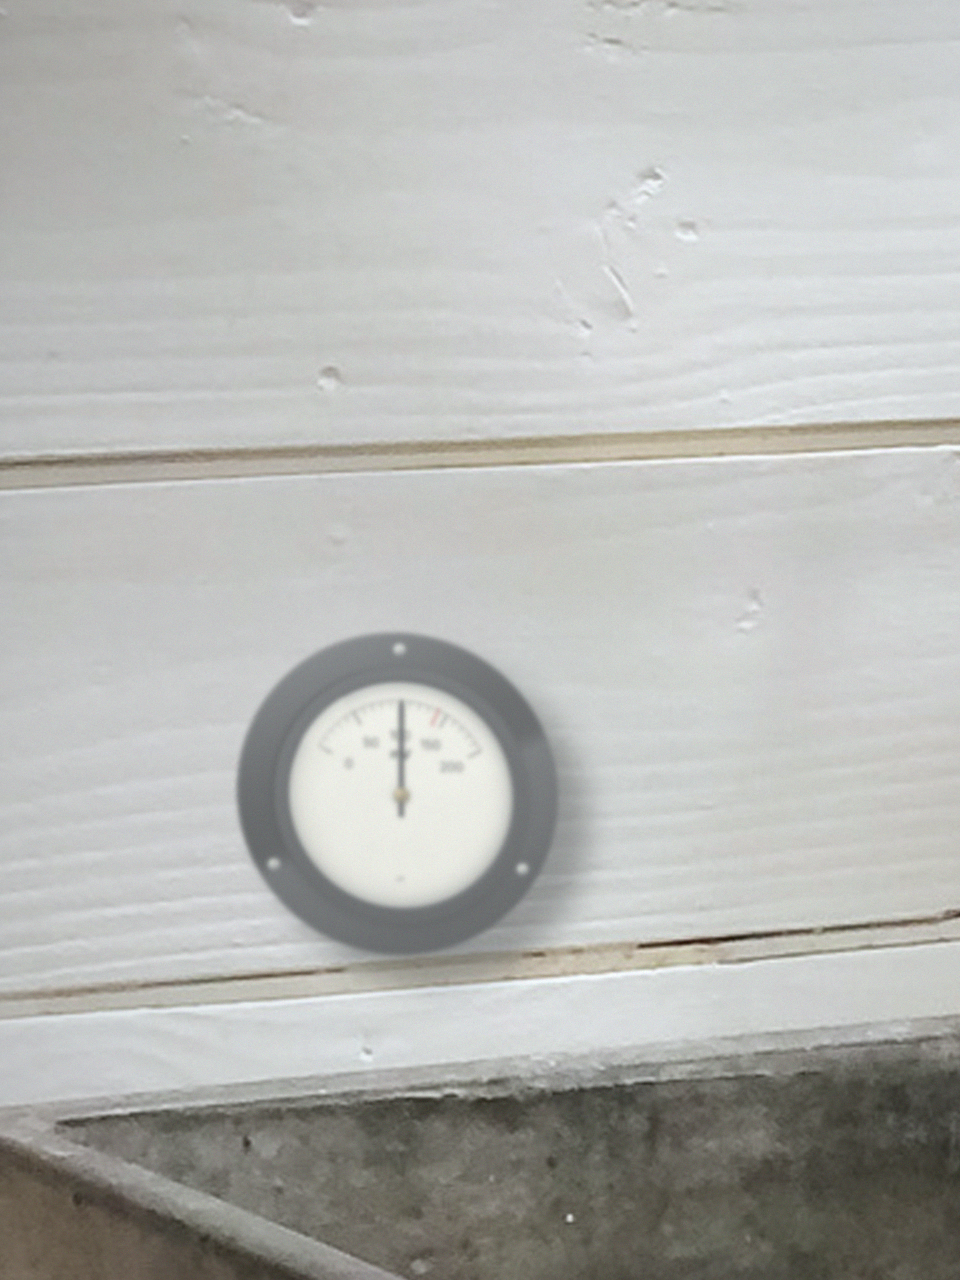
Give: 100
